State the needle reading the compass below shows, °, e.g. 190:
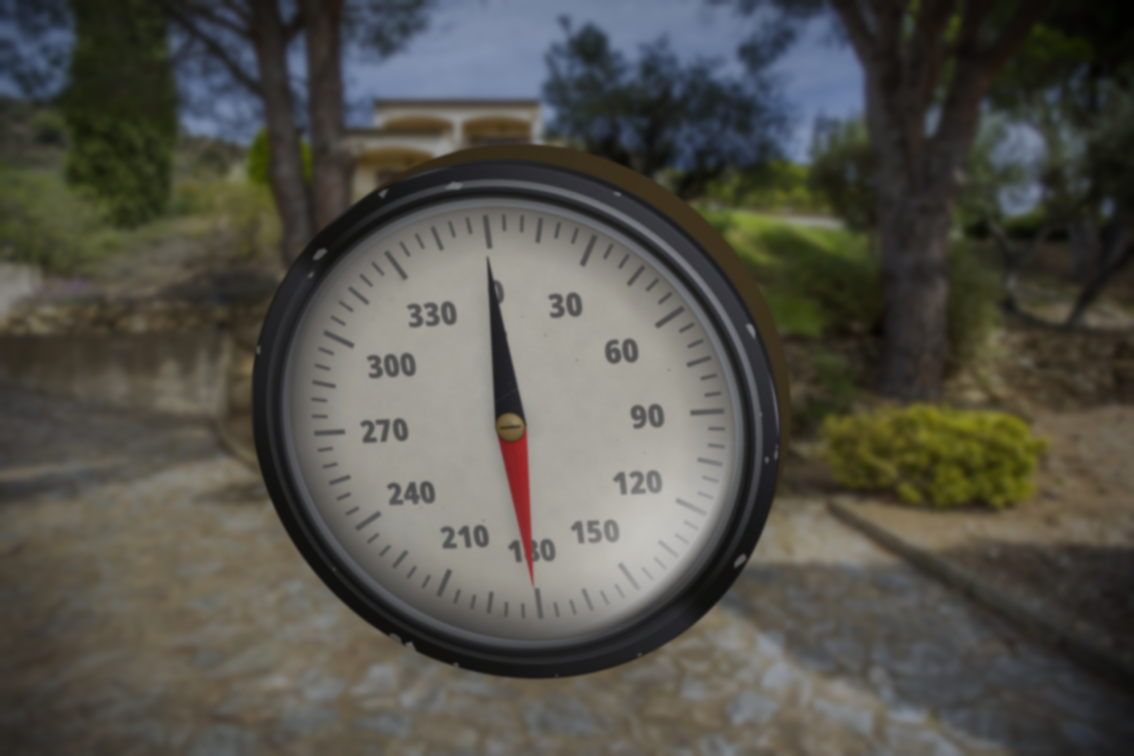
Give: 180
